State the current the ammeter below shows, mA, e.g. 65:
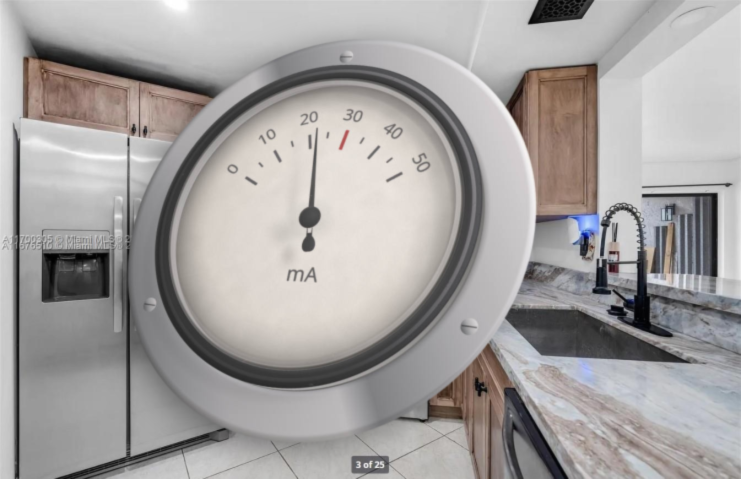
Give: 22.5
